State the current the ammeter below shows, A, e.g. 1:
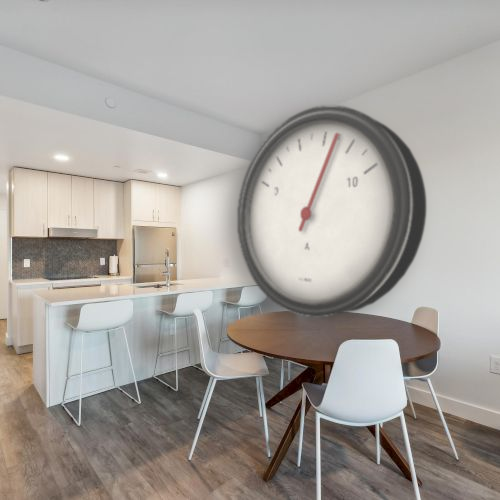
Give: 7
